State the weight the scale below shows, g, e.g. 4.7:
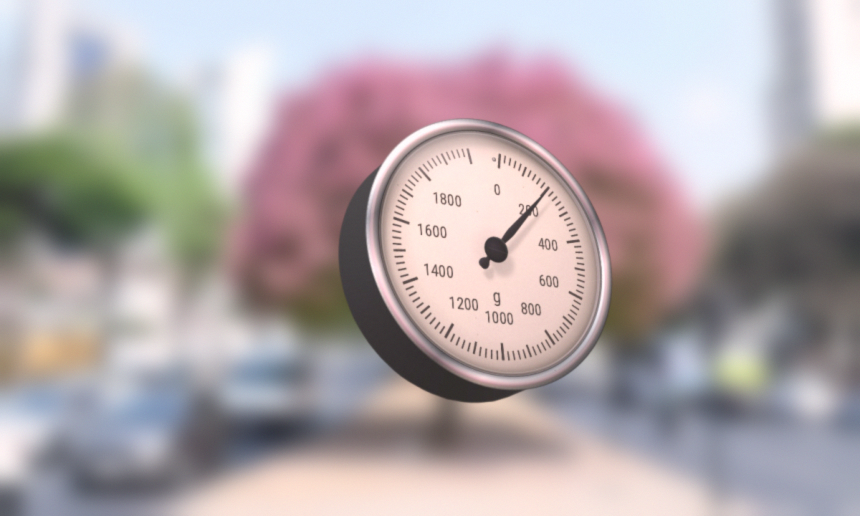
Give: 200
